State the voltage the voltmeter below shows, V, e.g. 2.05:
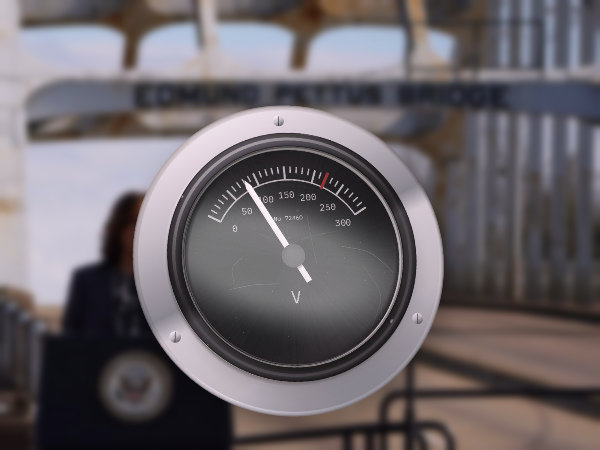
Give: 80
